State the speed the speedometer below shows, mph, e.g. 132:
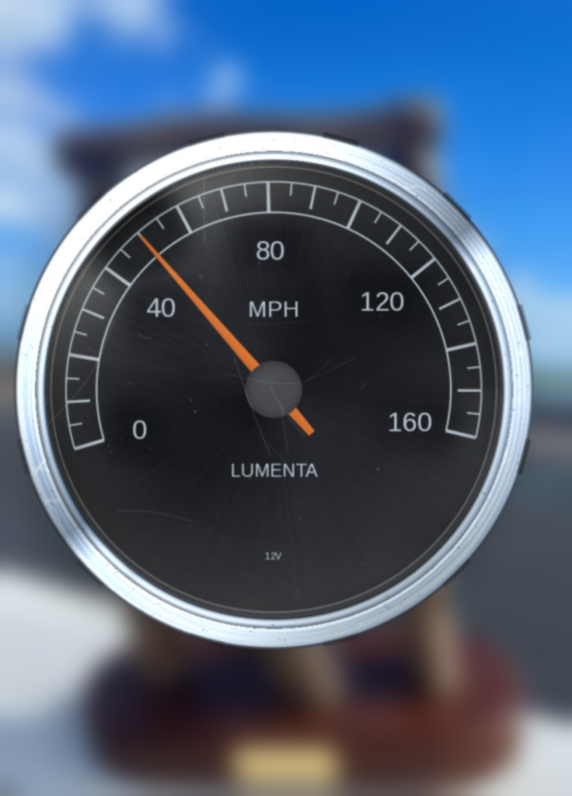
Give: 50
